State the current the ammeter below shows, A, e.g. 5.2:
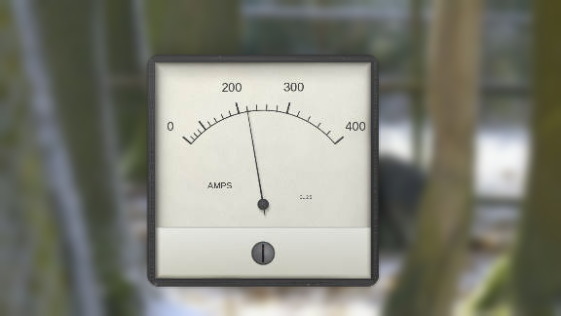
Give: 220
